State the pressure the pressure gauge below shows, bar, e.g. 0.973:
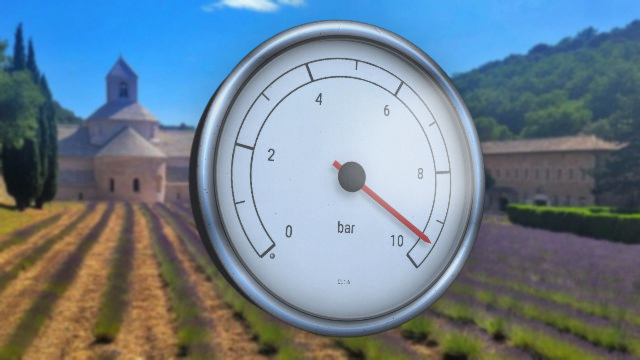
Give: 9.5
